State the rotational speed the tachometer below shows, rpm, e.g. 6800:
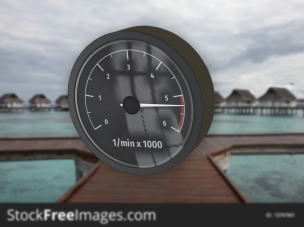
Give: 5250
